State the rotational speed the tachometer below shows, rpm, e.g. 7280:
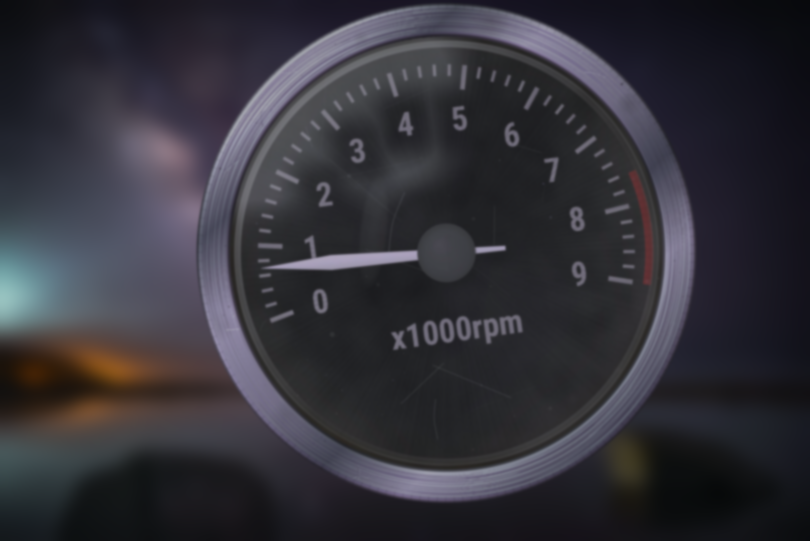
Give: 700
